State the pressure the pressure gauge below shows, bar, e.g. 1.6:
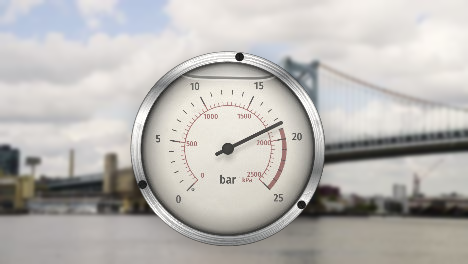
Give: 18.5
